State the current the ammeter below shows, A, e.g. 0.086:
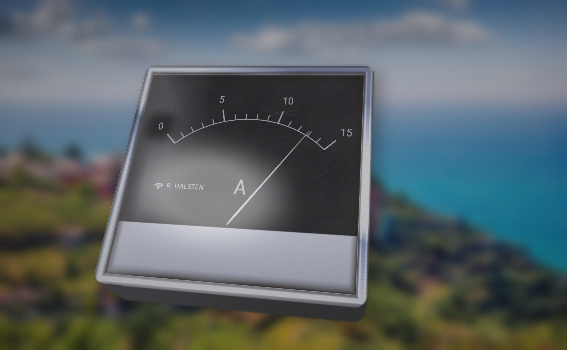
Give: 13
